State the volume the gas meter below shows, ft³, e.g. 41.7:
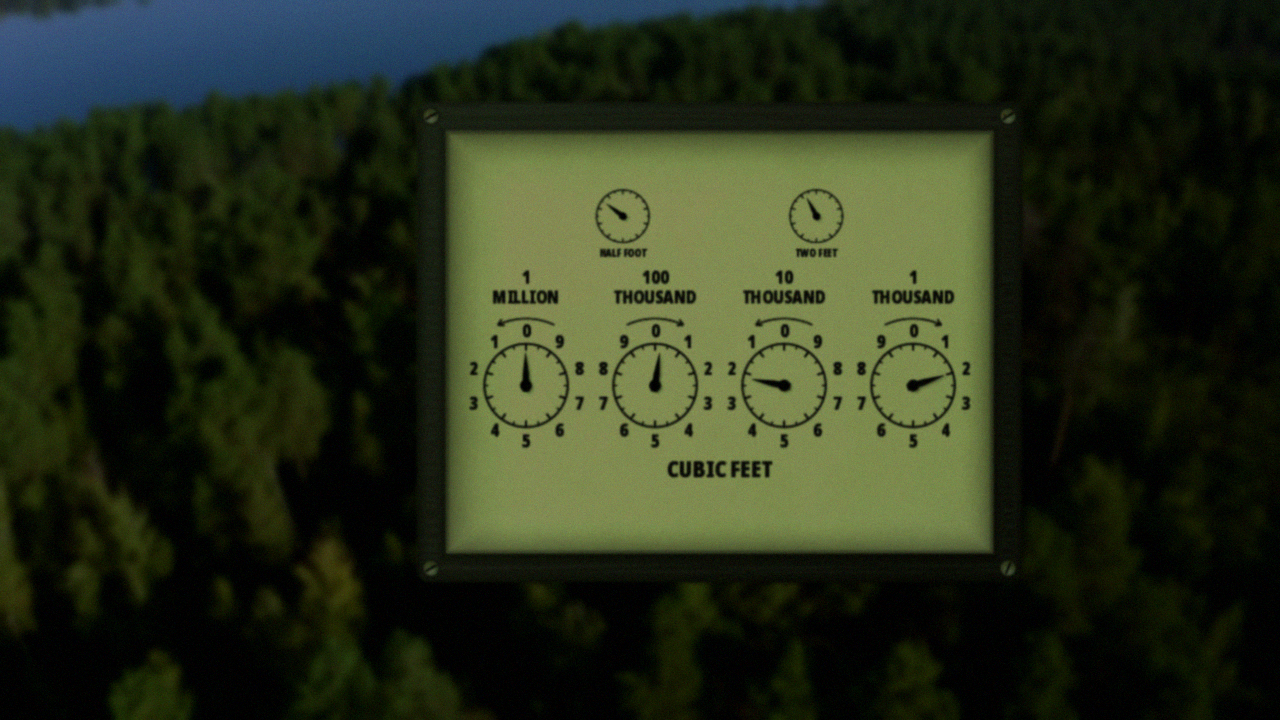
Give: 2200
